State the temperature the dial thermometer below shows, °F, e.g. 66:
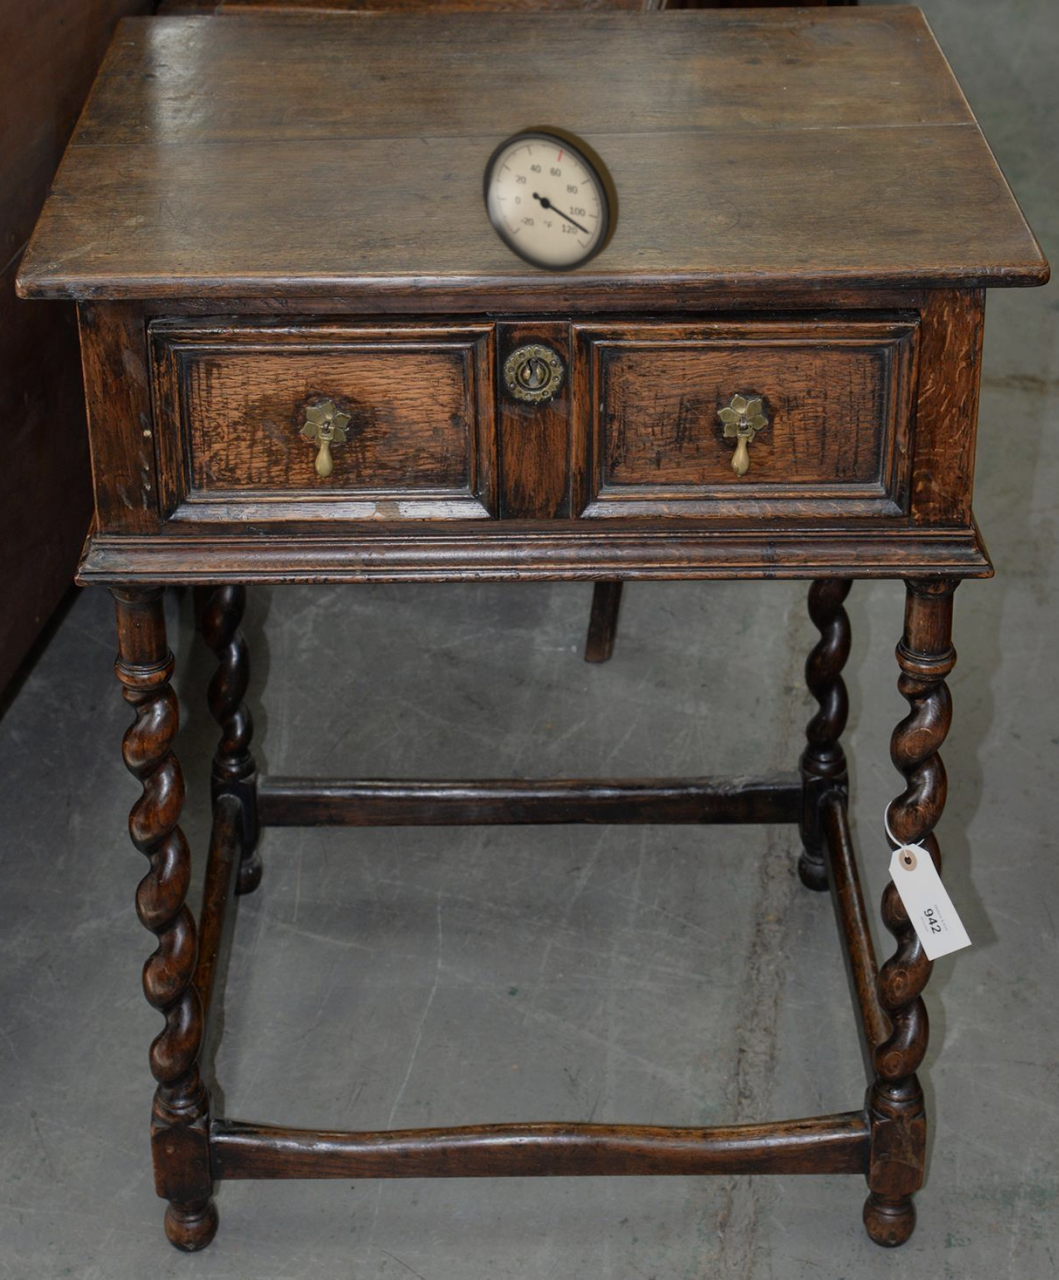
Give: 110
